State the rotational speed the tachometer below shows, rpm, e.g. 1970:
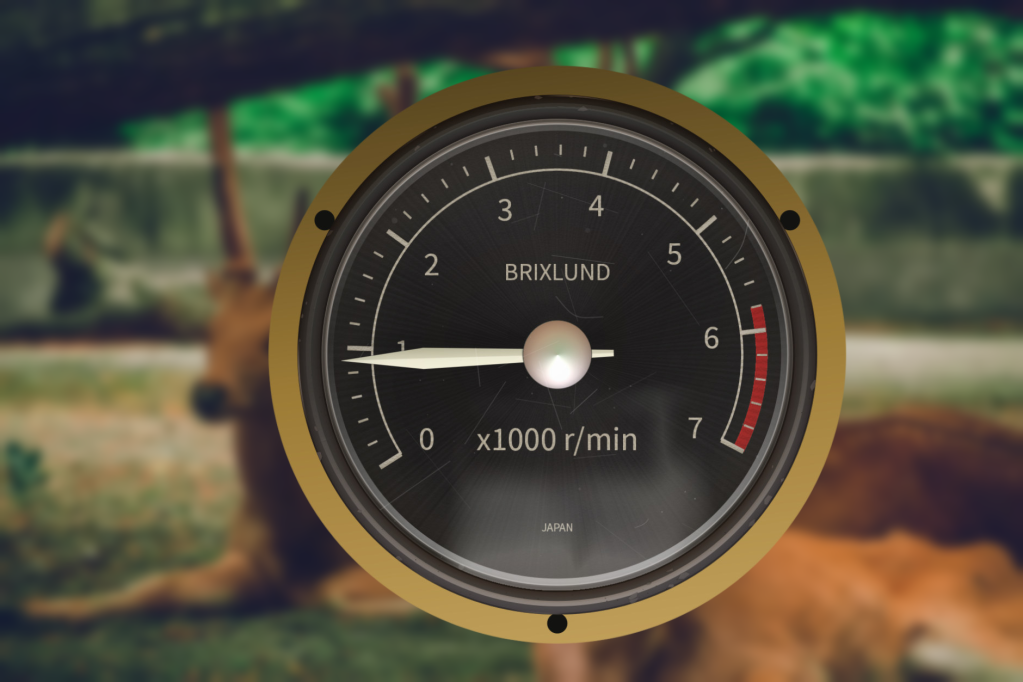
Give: 900
